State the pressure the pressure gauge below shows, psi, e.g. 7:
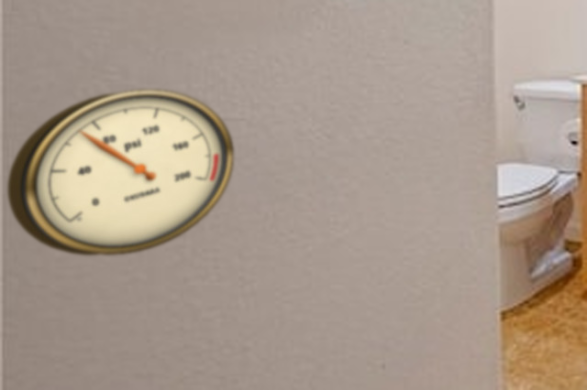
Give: 70
